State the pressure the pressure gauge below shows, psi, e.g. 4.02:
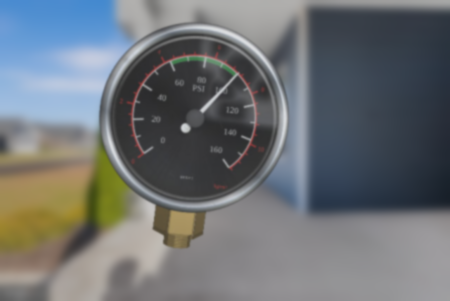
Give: 100
